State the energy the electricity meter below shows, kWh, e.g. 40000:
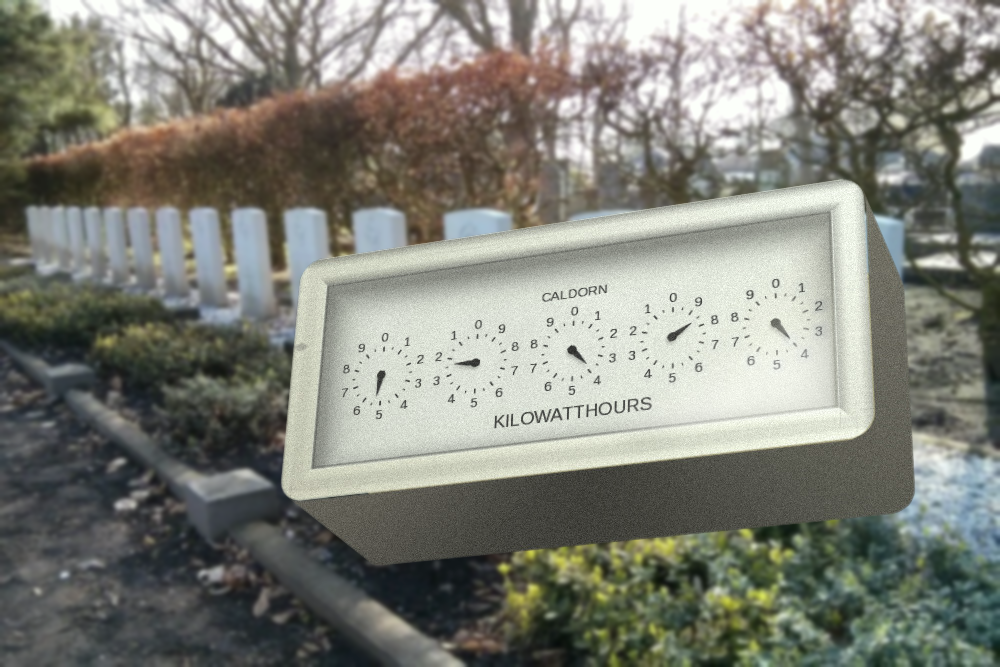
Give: 52384
